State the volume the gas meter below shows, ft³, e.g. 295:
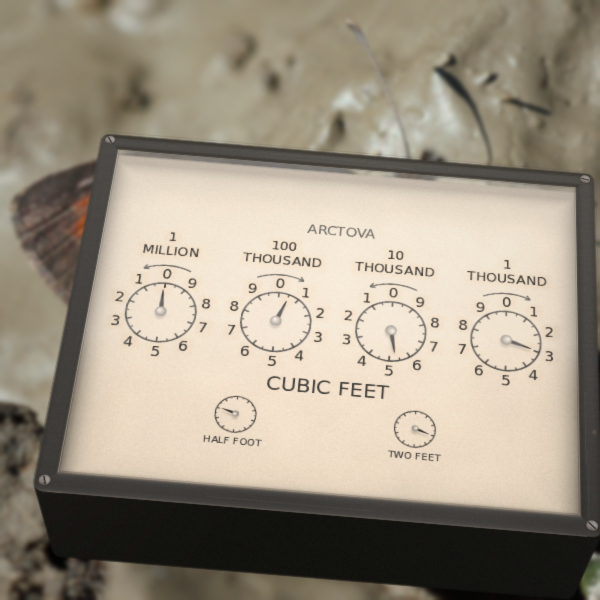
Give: 5300
